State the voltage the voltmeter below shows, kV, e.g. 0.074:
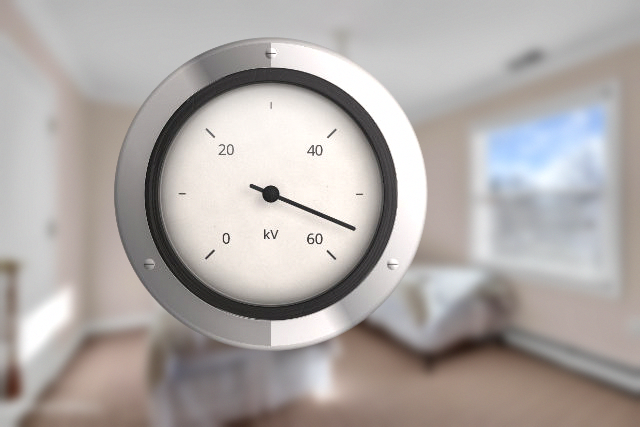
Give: 55
